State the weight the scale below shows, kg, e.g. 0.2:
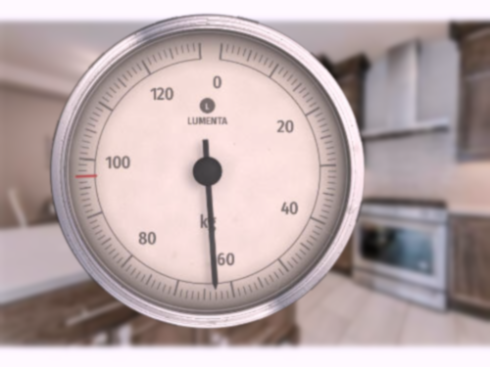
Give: 63
